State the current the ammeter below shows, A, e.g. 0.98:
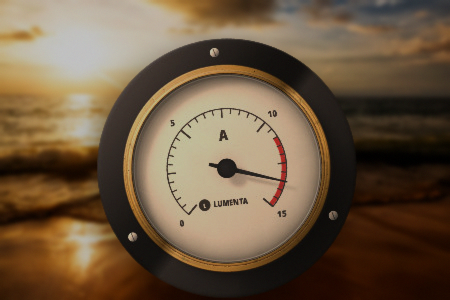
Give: 13.5
